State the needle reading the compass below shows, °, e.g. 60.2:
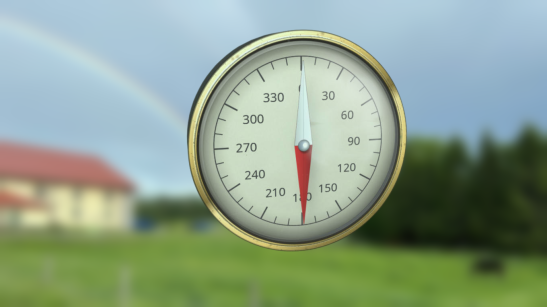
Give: 180
